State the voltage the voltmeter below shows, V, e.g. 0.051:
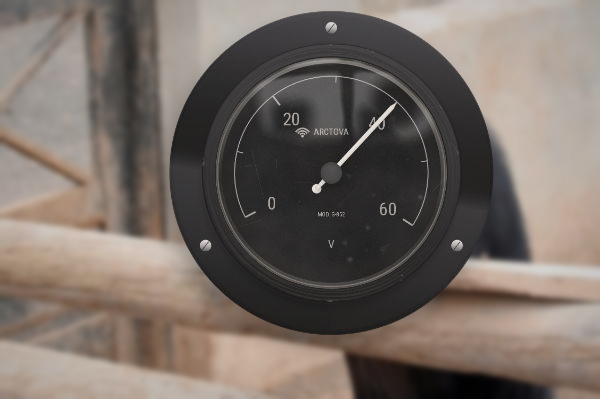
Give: 40
